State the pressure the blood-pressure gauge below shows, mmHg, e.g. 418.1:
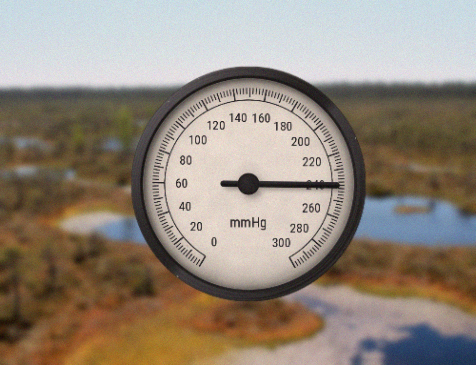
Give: 240
